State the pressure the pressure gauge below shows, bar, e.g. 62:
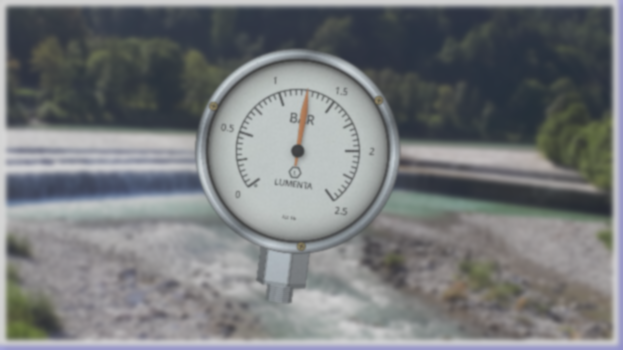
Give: 1.25
